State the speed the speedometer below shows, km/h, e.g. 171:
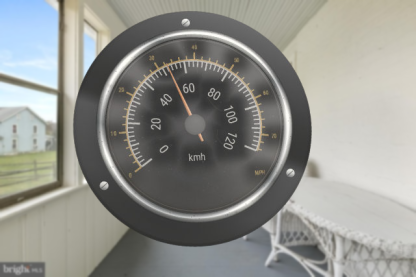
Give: 52
